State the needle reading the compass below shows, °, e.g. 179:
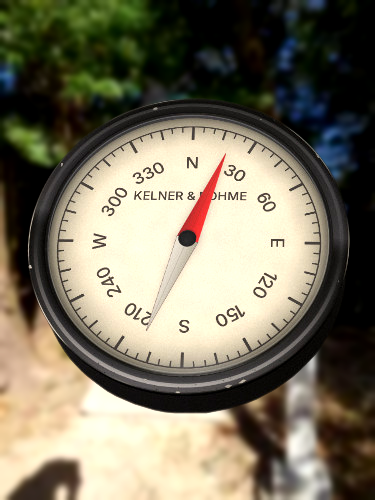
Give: 20
